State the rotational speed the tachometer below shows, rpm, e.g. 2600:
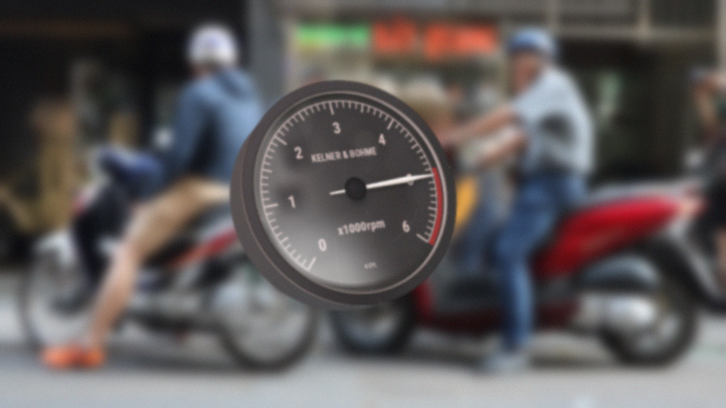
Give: 5000
